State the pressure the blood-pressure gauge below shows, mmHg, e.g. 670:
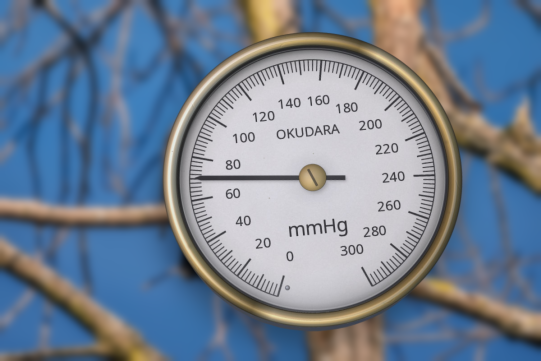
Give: 70
